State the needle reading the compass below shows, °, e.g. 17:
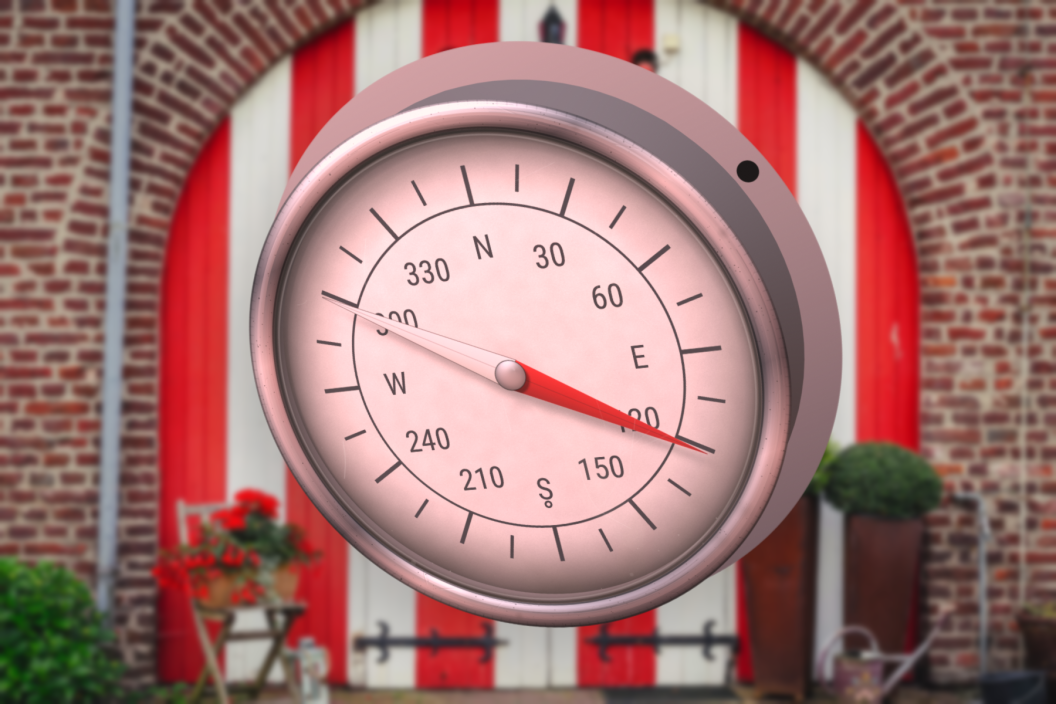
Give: 120
